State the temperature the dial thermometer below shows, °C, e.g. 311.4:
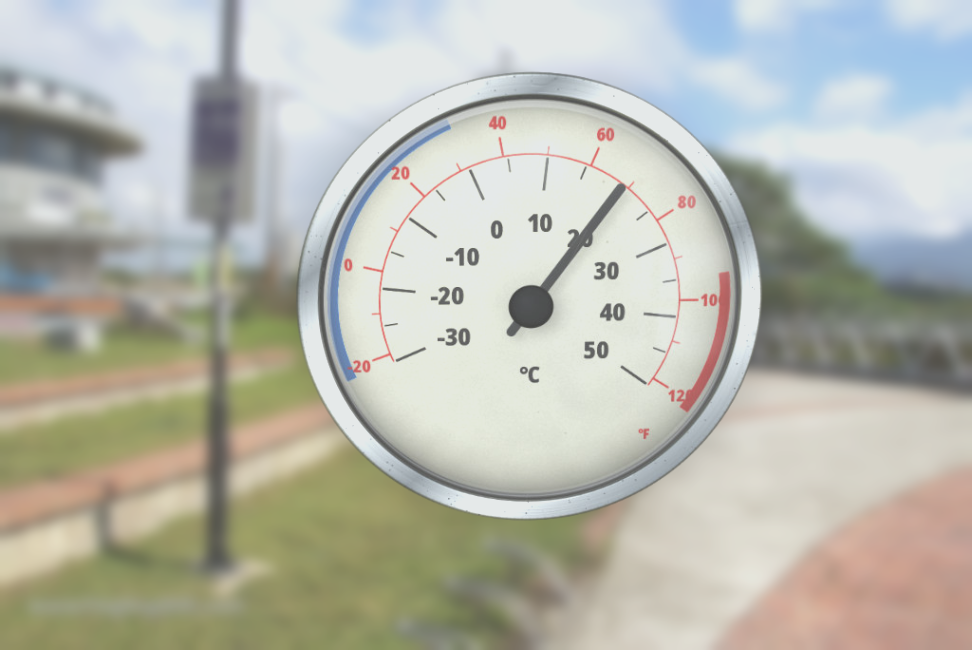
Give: 20
